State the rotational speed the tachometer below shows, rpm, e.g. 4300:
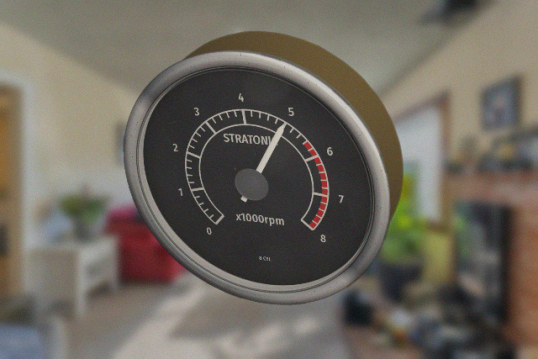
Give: 5000
